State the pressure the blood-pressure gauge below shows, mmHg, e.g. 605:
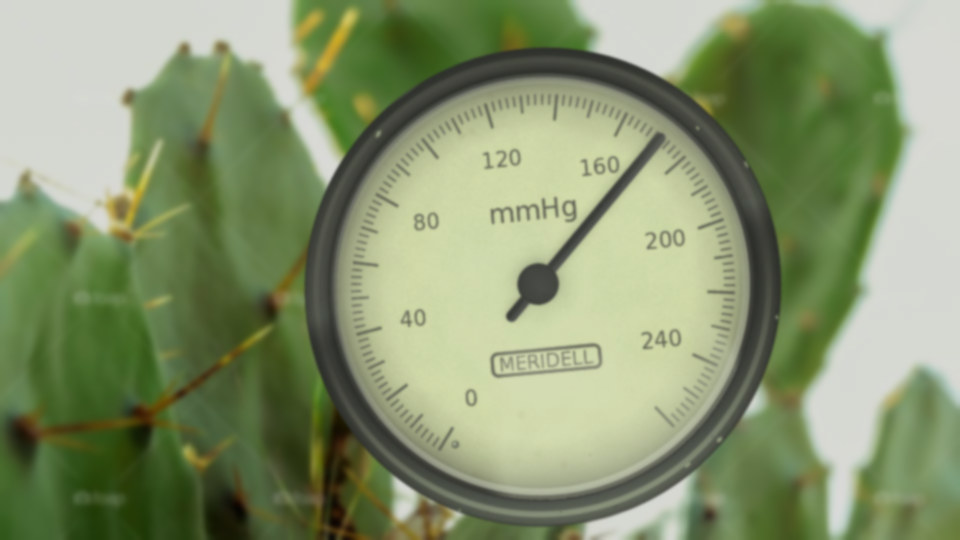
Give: 172
